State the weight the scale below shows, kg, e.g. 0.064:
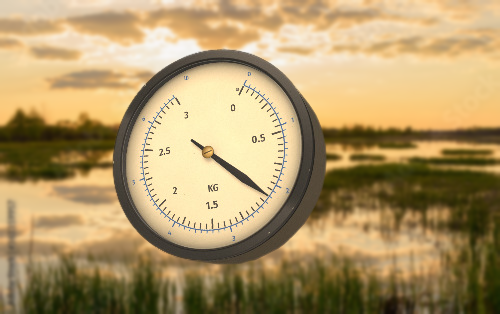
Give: 1
